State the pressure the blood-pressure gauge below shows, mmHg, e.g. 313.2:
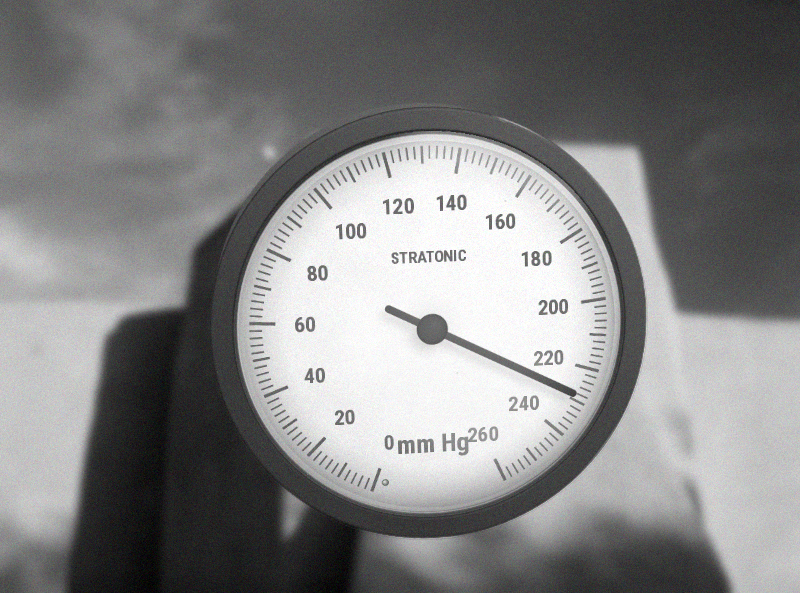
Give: 228
